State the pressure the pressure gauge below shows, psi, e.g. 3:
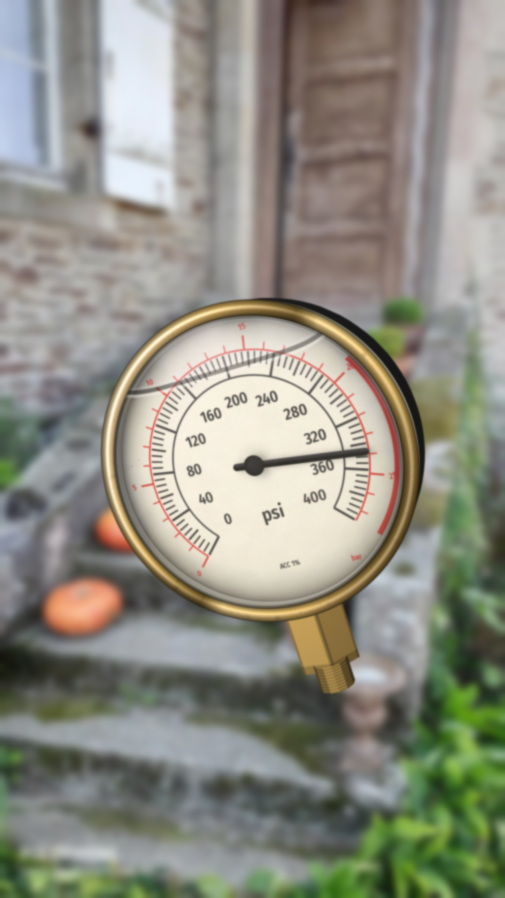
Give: 345
